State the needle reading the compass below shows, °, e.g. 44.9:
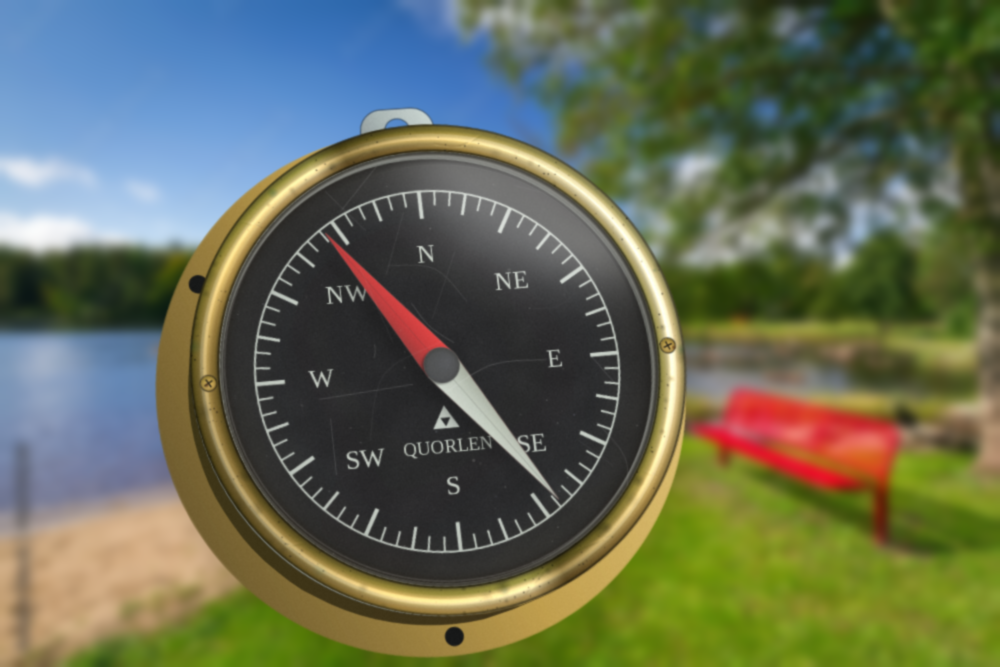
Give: 325
